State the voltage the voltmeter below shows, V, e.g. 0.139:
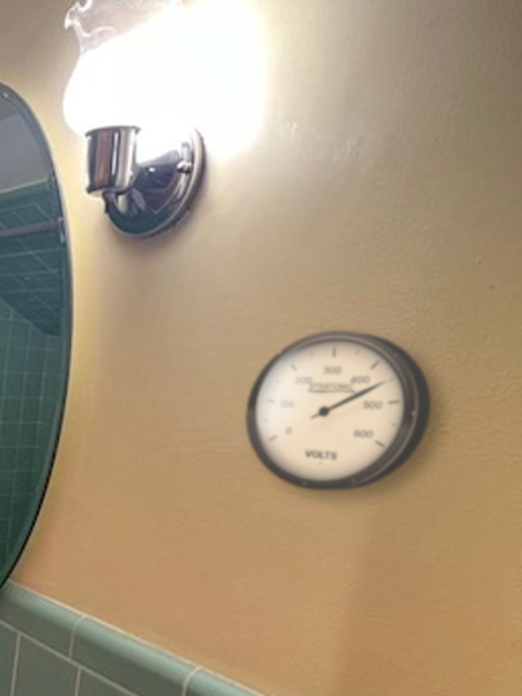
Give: 450
